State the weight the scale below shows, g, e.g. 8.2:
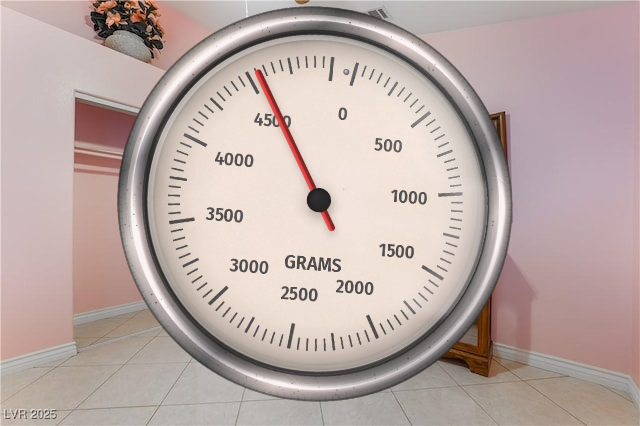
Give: 4550
